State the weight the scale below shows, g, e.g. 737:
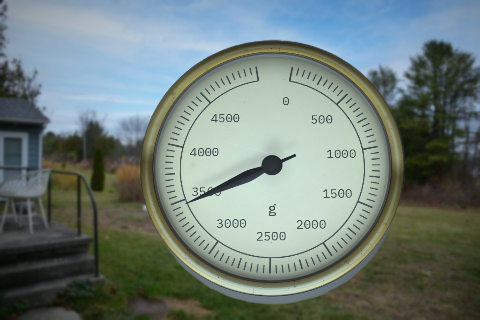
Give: 3450
